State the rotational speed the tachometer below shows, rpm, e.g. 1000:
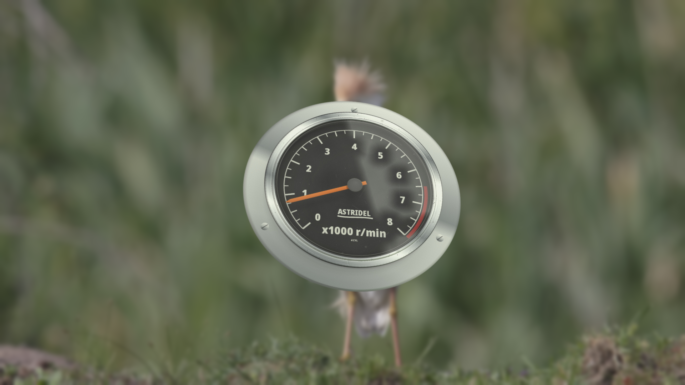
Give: 750
